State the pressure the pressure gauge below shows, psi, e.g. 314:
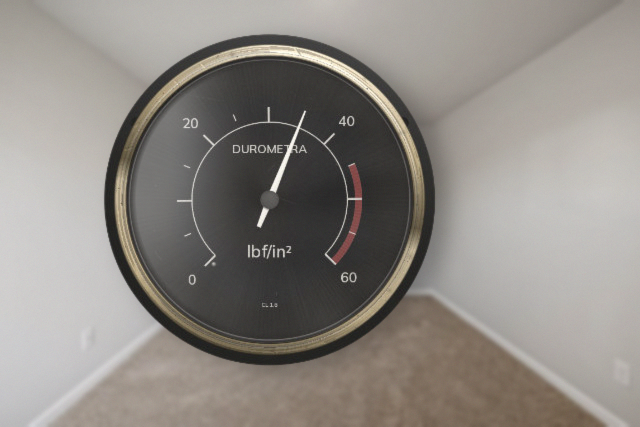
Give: 35
